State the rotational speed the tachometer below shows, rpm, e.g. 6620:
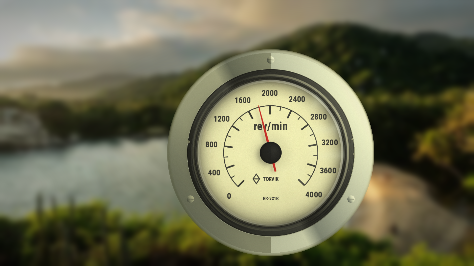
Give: 1800
